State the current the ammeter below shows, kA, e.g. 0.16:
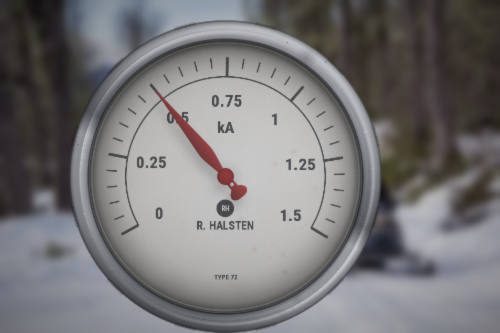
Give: 0.5
